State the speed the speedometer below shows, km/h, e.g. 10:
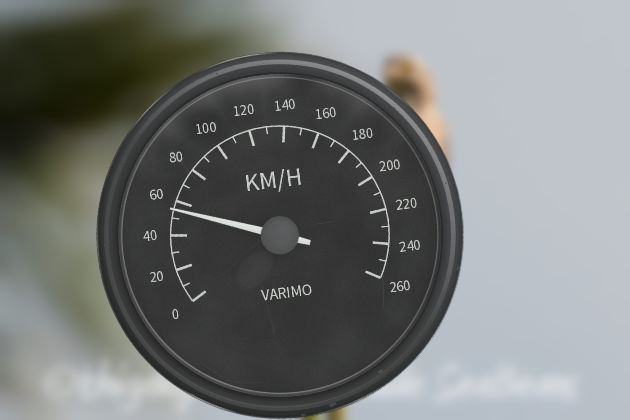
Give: 55
